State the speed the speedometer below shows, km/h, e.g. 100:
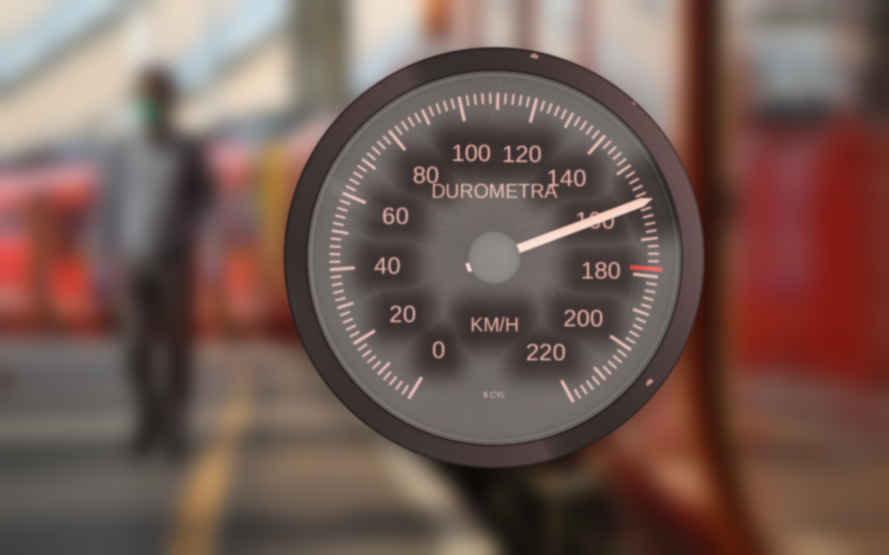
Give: 160
